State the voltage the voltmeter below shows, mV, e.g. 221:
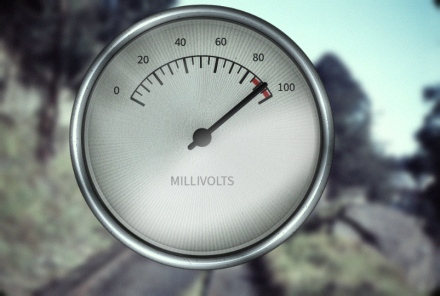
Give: 92.5
